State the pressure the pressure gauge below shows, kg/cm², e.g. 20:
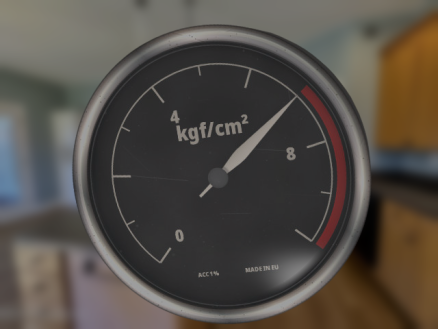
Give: 7
